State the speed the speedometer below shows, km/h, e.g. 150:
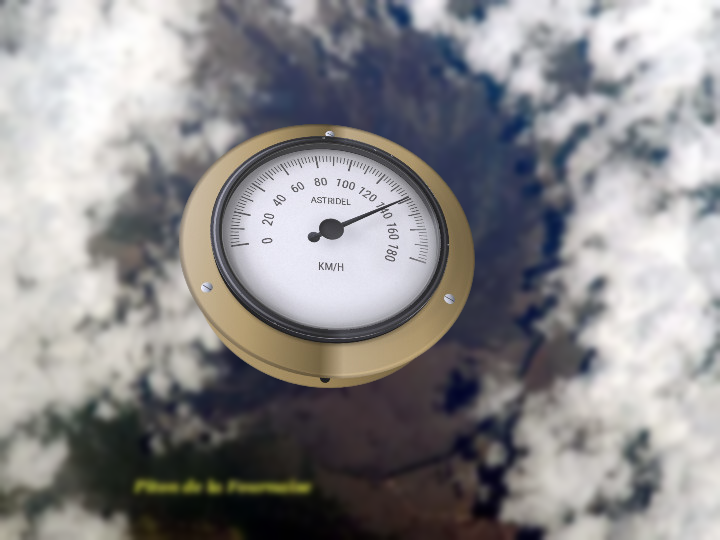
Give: 140
